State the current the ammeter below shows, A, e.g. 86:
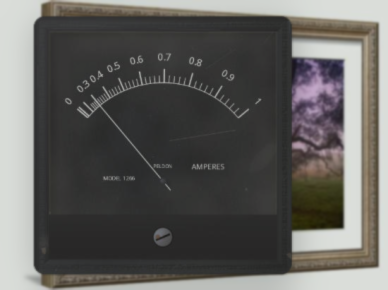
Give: 0.3
